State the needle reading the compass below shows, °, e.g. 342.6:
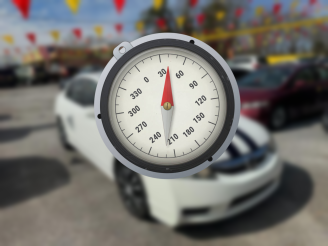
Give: 40
